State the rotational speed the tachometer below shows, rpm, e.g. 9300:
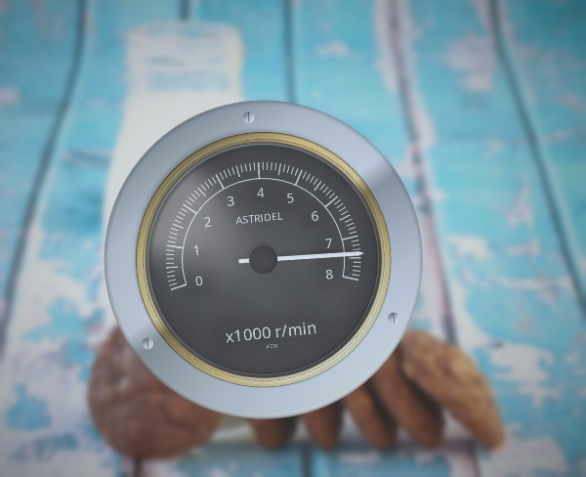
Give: 7400
